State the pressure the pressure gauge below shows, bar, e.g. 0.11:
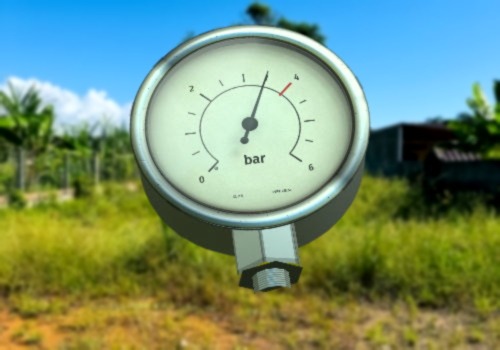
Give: 3.5
